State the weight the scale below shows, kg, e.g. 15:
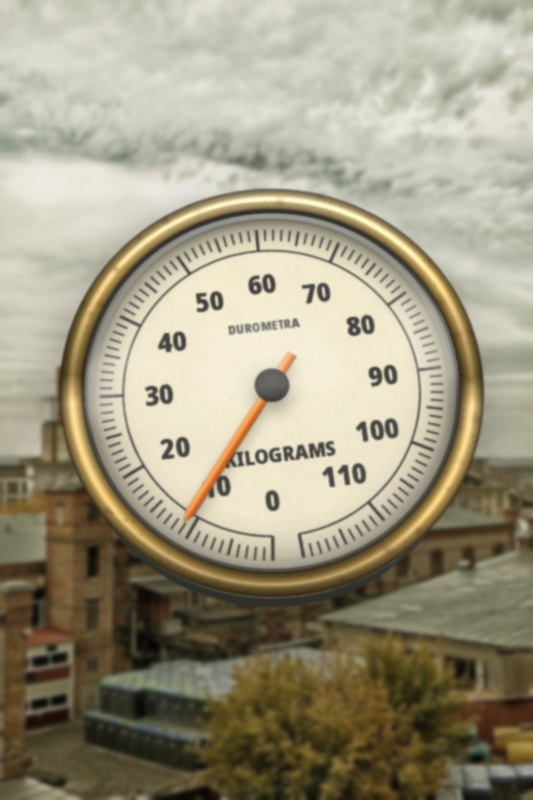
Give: 11
